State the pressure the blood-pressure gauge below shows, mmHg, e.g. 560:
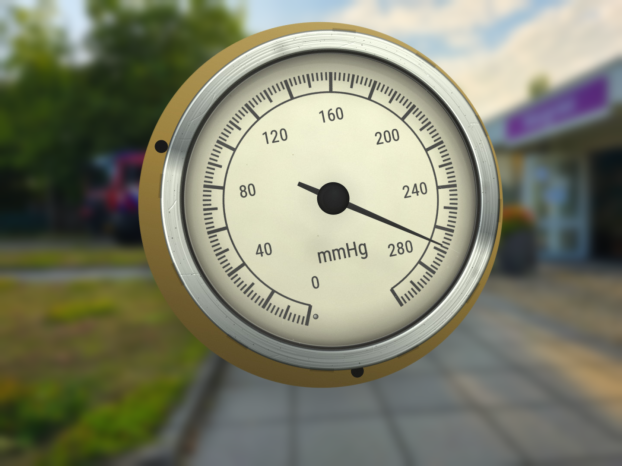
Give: 268
